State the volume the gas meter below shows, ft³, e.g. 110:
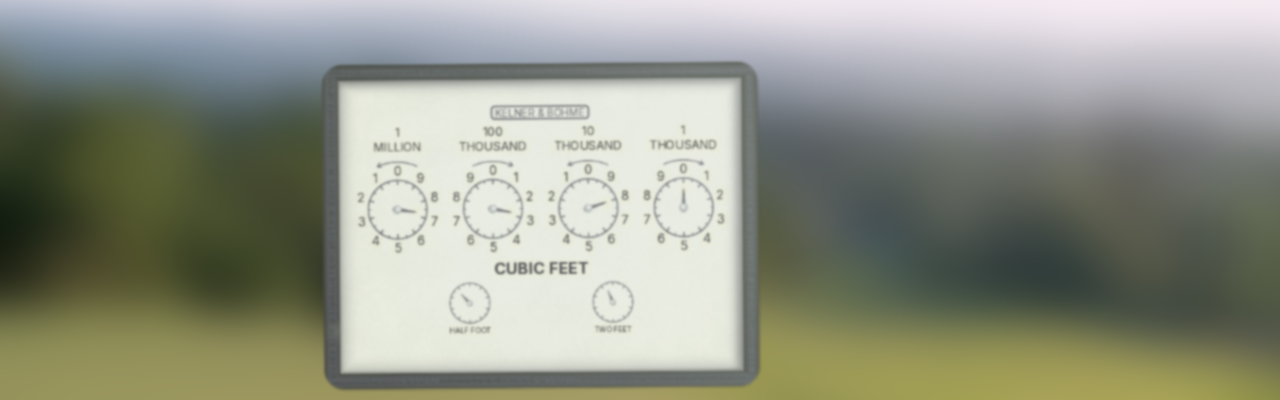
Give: 728000
